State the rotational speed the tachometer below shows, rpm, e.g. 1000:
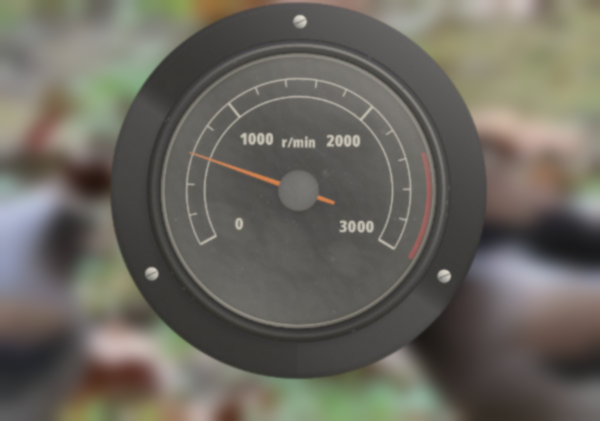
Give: 600
